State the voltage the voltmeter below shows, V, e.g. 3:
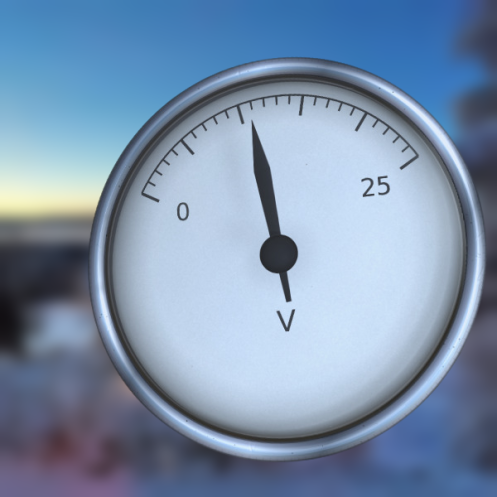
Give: 11
